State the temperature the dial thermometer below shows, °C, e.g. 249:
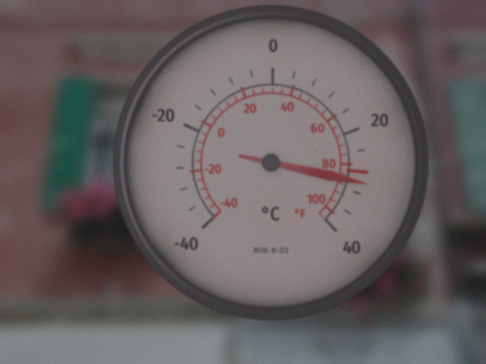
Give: 30
